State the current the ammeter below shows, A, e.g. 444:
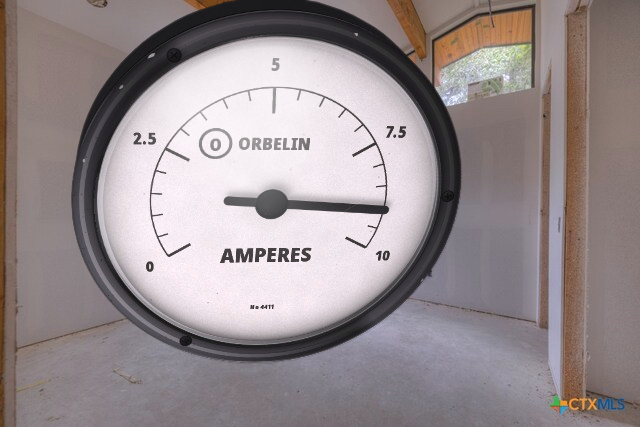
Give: 9
